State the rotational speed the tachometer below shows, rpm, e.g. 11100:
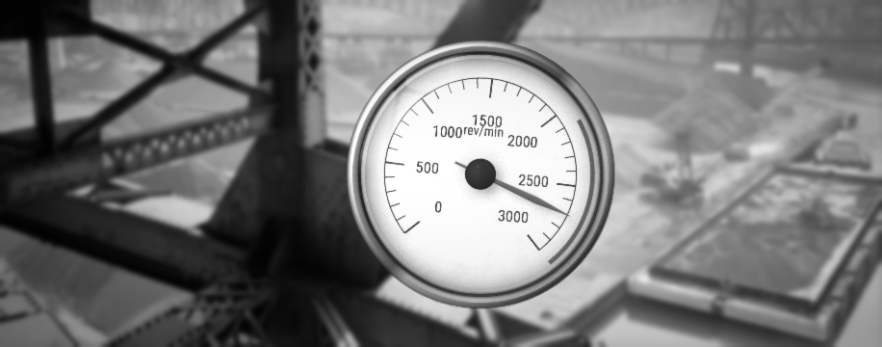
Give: 2700
